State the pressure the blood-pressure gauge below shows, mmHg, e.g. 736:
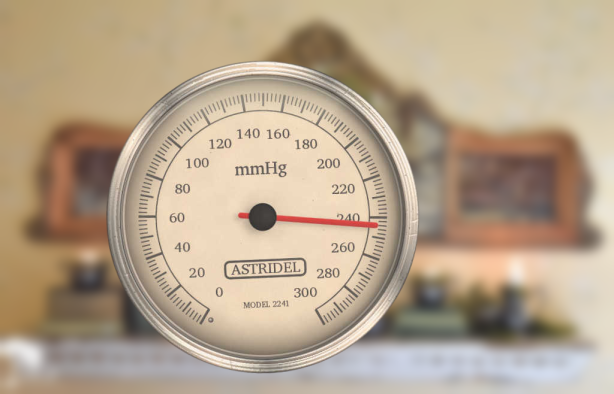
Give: 244
